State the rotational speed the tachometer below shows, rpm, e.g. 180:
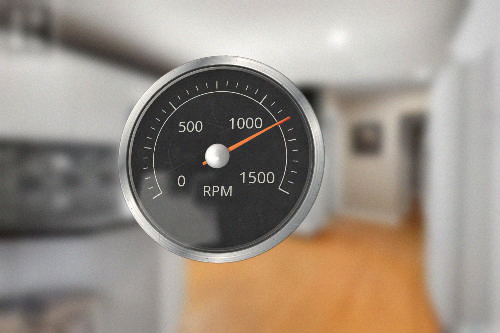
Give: 1150
